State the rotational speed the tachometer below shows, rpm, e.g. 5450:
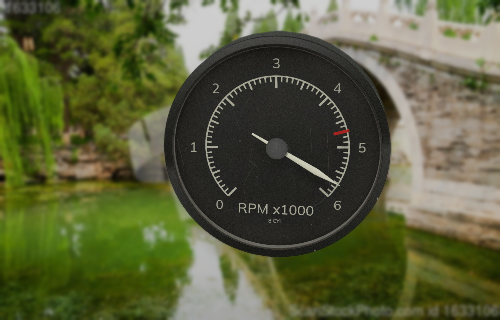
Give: 5700
